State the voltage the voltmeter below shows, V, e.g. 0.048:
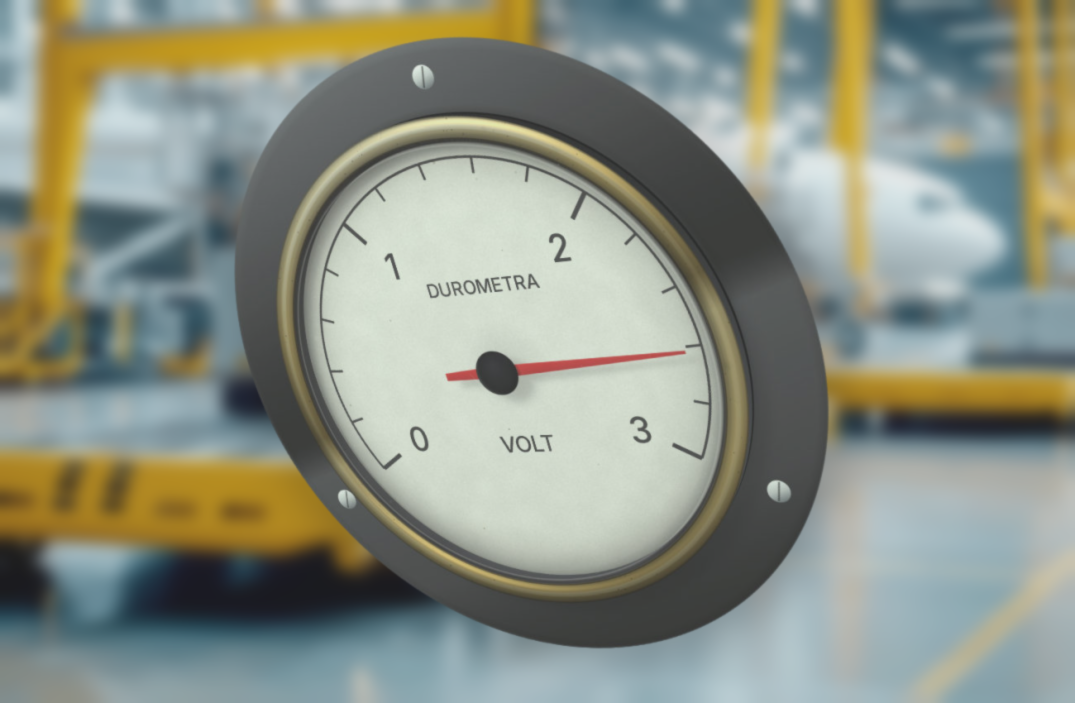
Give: 2.6
